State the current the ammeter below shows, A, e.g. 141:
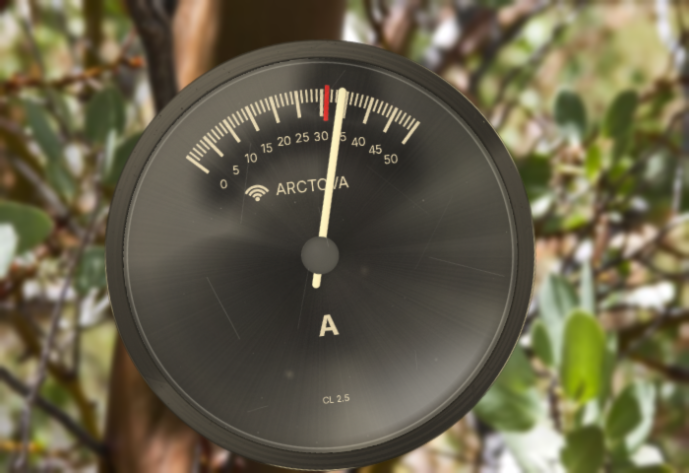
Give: 34
